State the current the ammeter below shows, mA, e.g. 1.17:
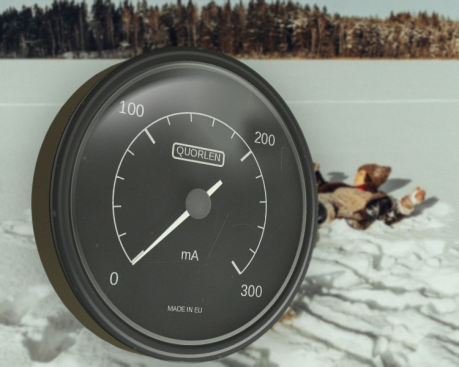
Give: 0
